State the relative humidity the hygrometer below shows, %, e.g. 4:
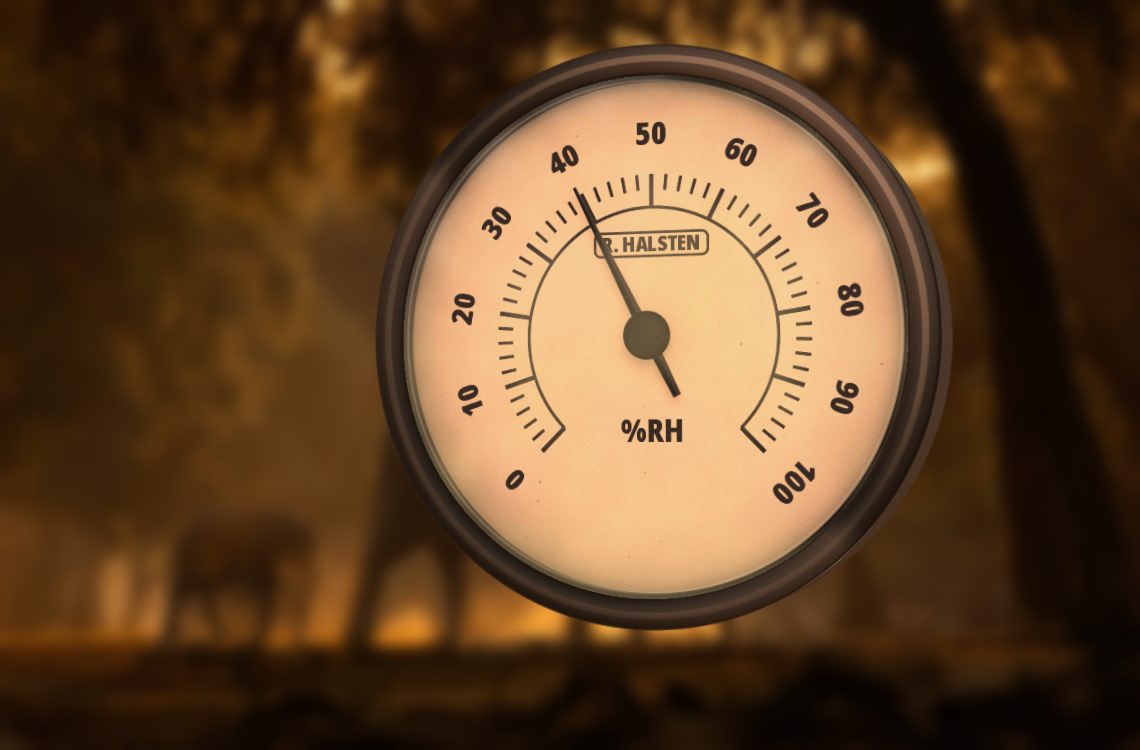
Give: 40
